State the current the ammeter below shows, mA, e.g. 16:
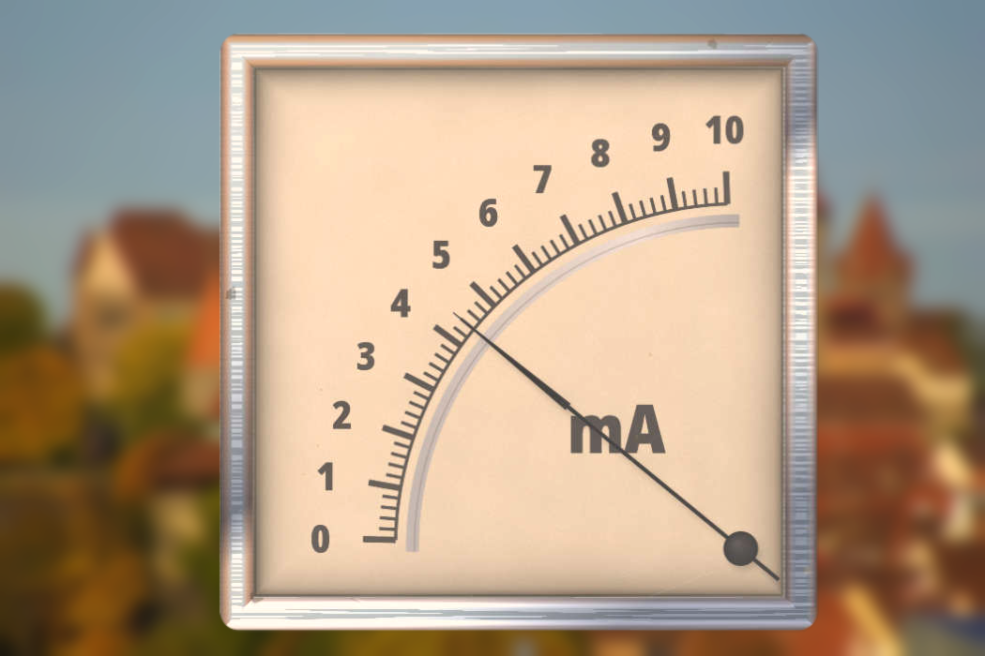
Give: 4.4
